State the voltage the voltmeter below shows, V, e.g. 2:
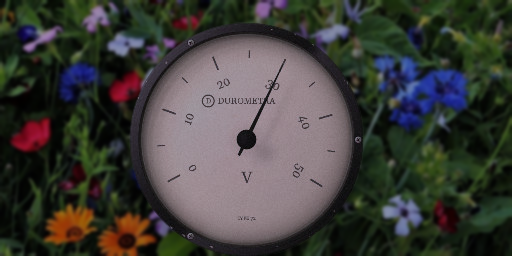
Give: 30
